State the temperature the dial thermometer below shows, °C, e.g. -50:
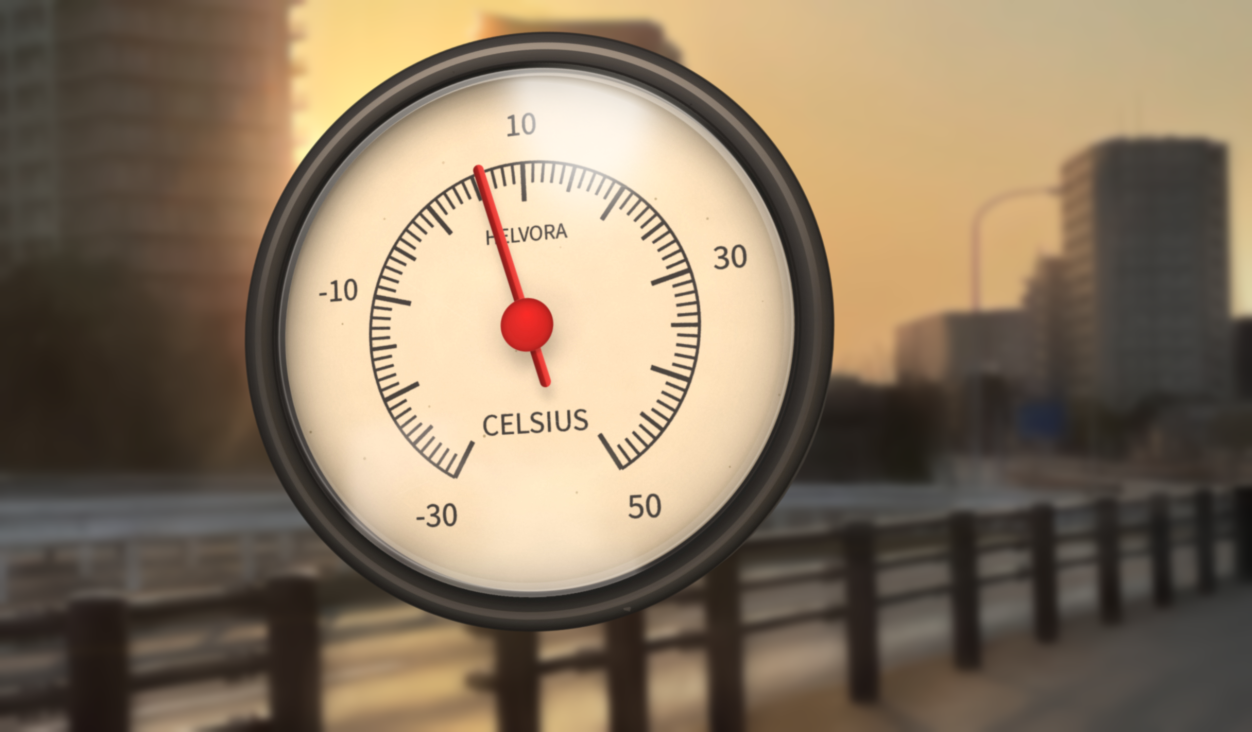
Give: 6
